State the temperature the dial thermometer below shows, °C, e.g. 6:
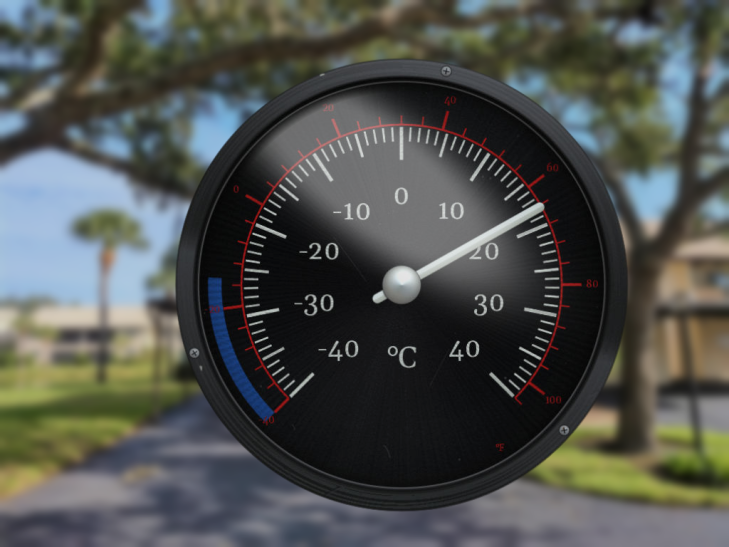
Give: 18
